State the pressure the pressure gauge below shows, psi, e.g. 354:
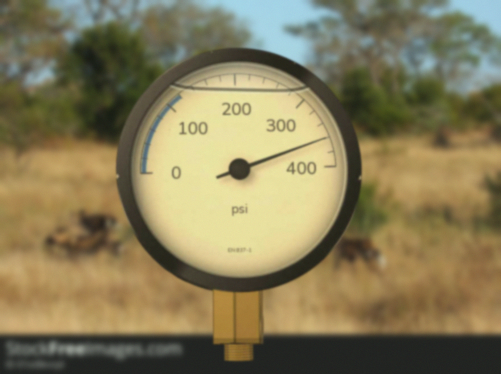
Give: 360
